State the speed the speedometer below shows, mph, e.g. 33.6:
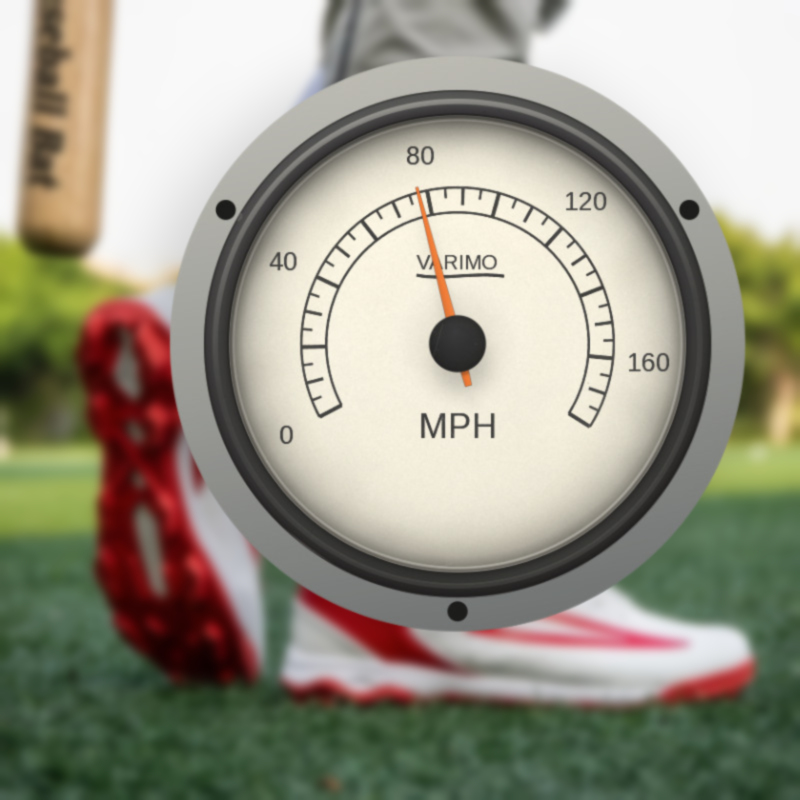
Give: 77.5
